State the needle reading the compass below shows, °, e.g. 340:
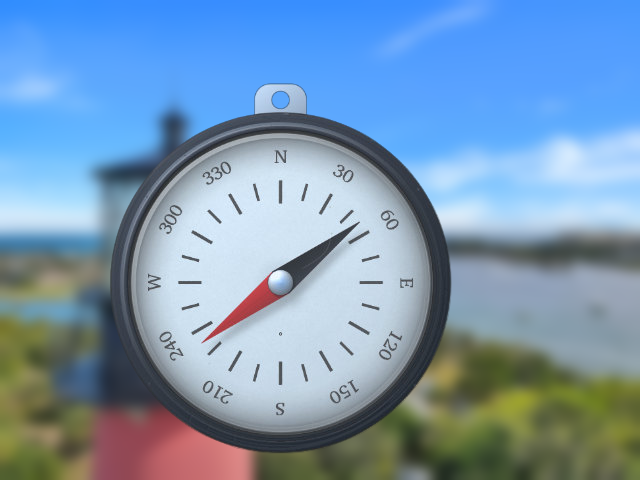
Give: 232.5
